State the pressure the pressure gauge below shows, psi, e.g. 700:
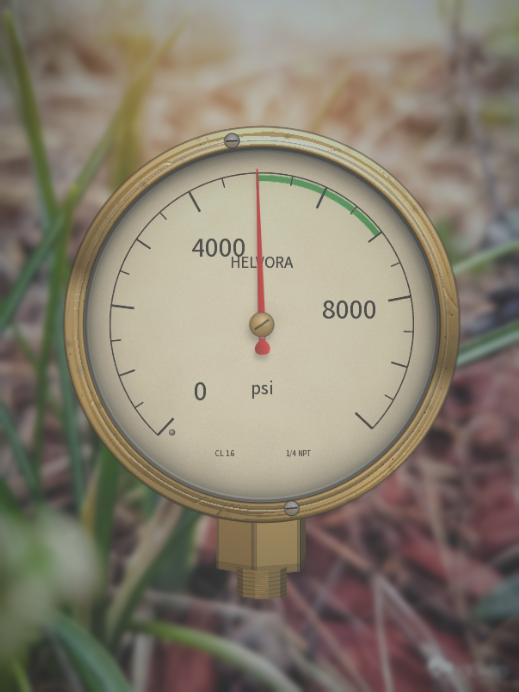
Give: 5000
